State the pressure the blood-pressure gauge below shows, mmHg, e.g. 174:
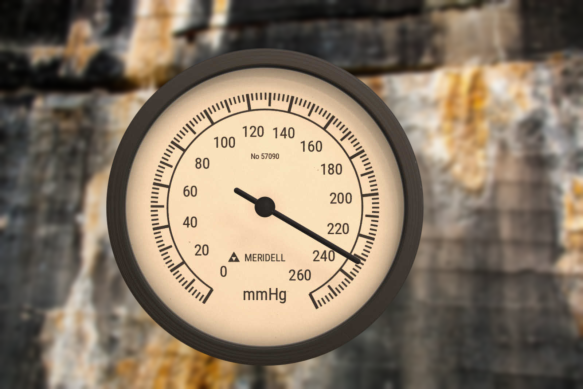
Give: 232
